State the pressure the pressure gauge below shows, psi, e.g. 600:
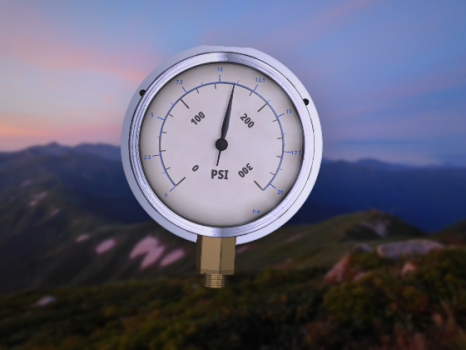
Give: 160
